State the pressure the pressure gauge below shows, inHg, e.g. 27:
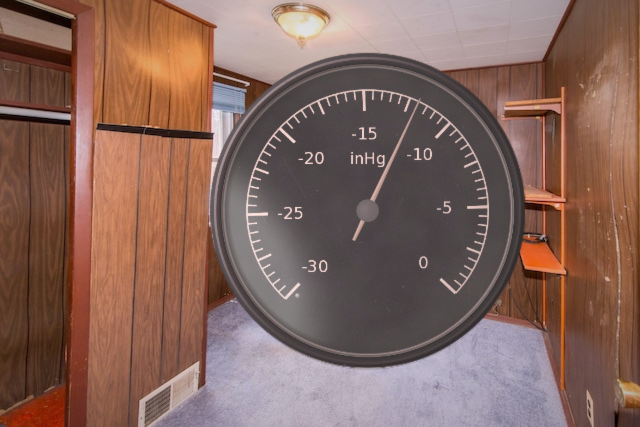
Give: -12
